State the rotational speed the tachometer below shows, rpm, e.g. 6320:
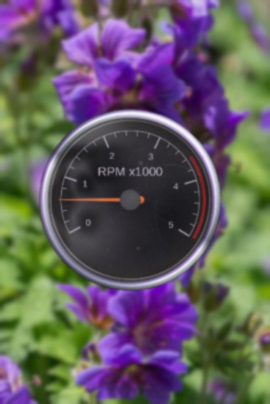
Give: 600
